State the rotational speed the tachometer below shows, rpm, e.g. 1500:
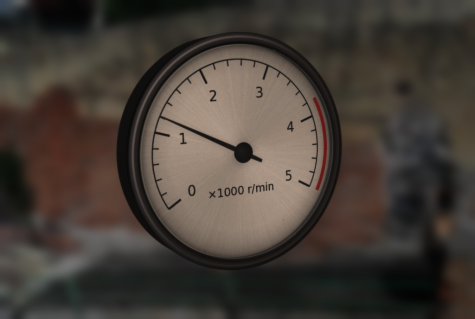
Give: 1200
